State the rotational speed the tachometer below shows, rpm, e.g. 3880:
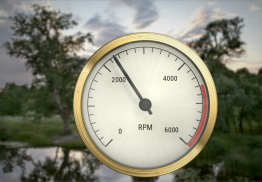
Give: 2300
